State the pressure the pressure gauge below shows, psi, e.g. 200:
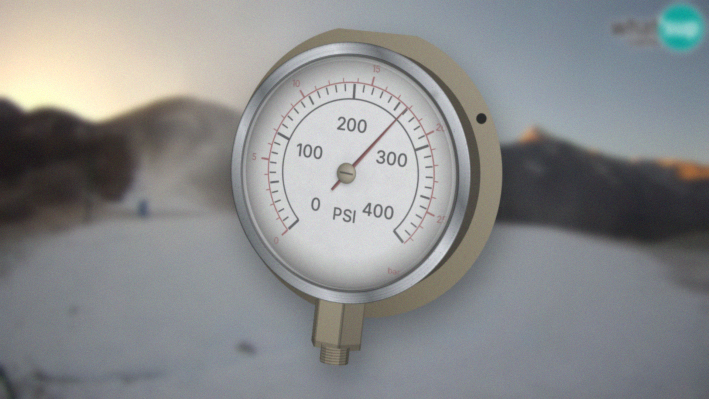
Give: 260
